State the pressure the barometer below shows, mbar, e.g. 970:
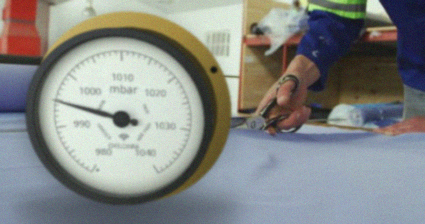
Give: 995
